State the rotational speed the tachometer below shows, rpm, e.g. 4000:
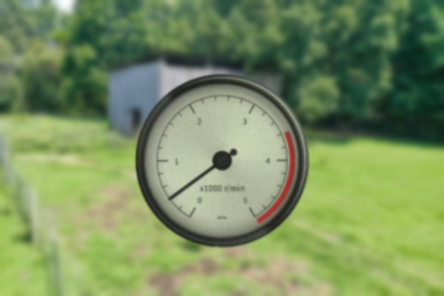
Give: 400
